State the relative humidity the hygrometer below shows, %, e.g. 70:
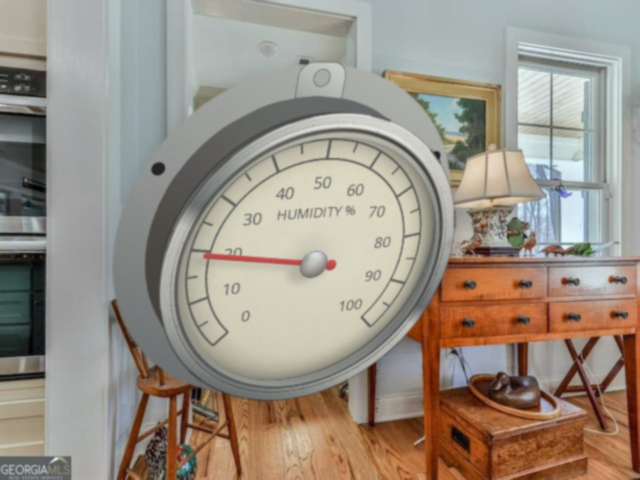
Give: 20
